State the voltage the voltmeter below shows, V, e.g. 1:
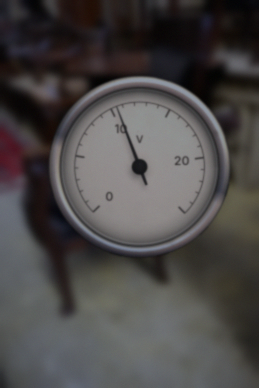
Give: 10.5
